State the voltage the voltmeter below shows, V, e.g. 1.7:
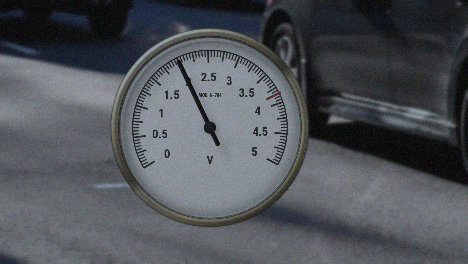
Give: 2
